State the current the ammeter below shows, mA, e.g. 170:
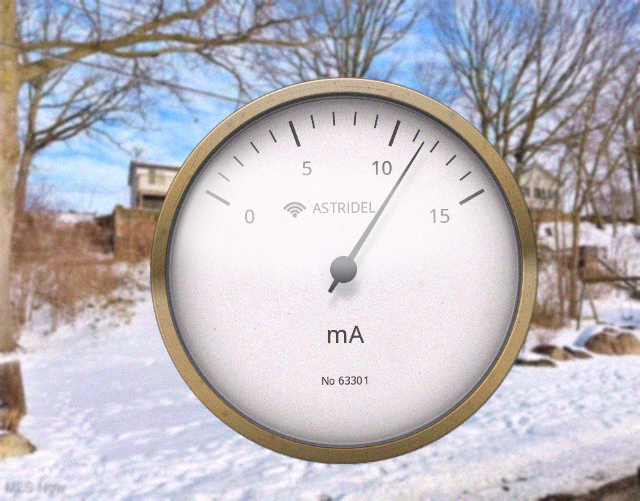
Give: 11.5
